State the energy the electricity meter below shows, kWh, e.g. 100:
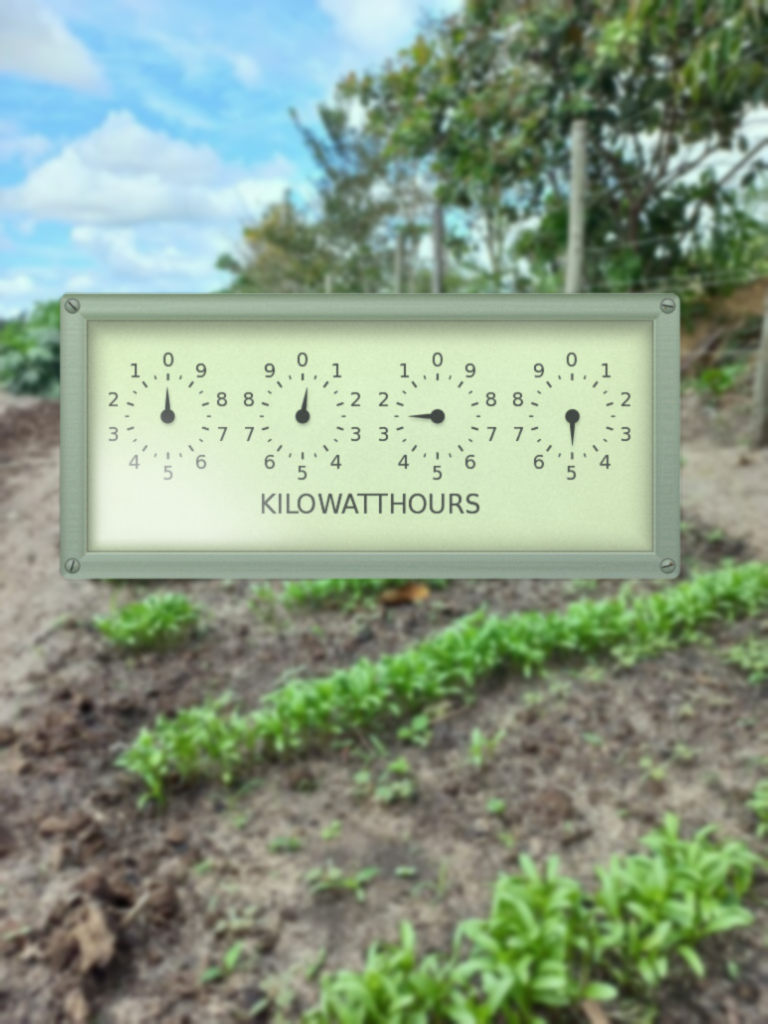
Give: 25
